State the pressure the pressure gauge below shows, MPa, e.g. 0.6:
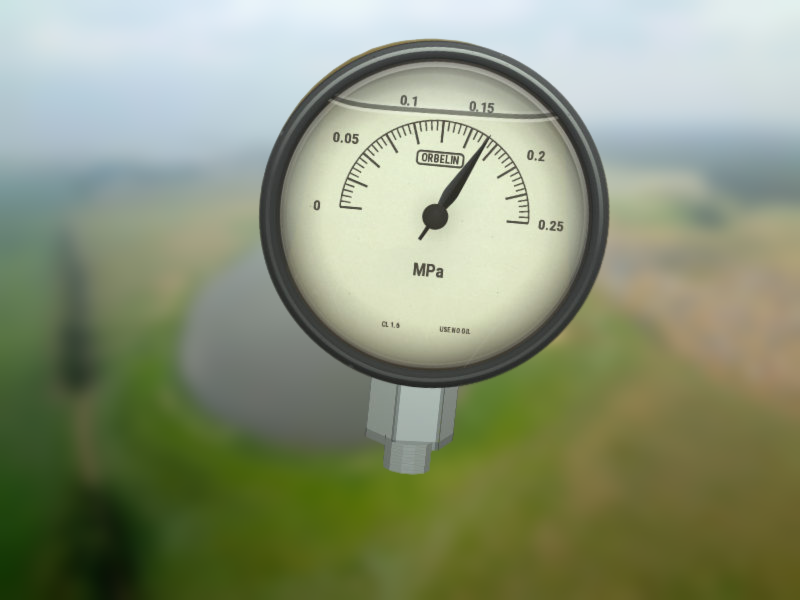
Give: 0.165
